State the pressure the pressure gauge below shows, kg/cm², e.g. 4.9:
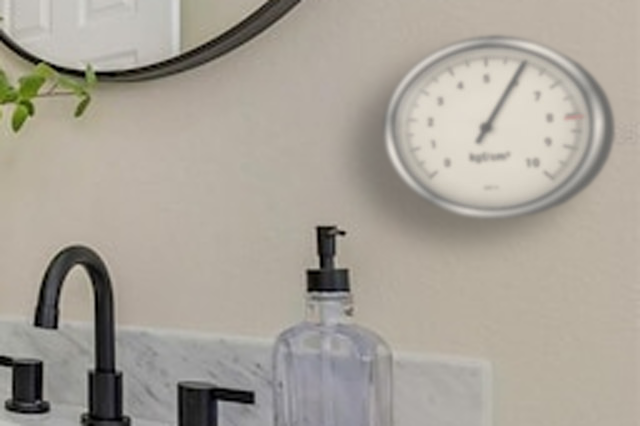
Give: 6
